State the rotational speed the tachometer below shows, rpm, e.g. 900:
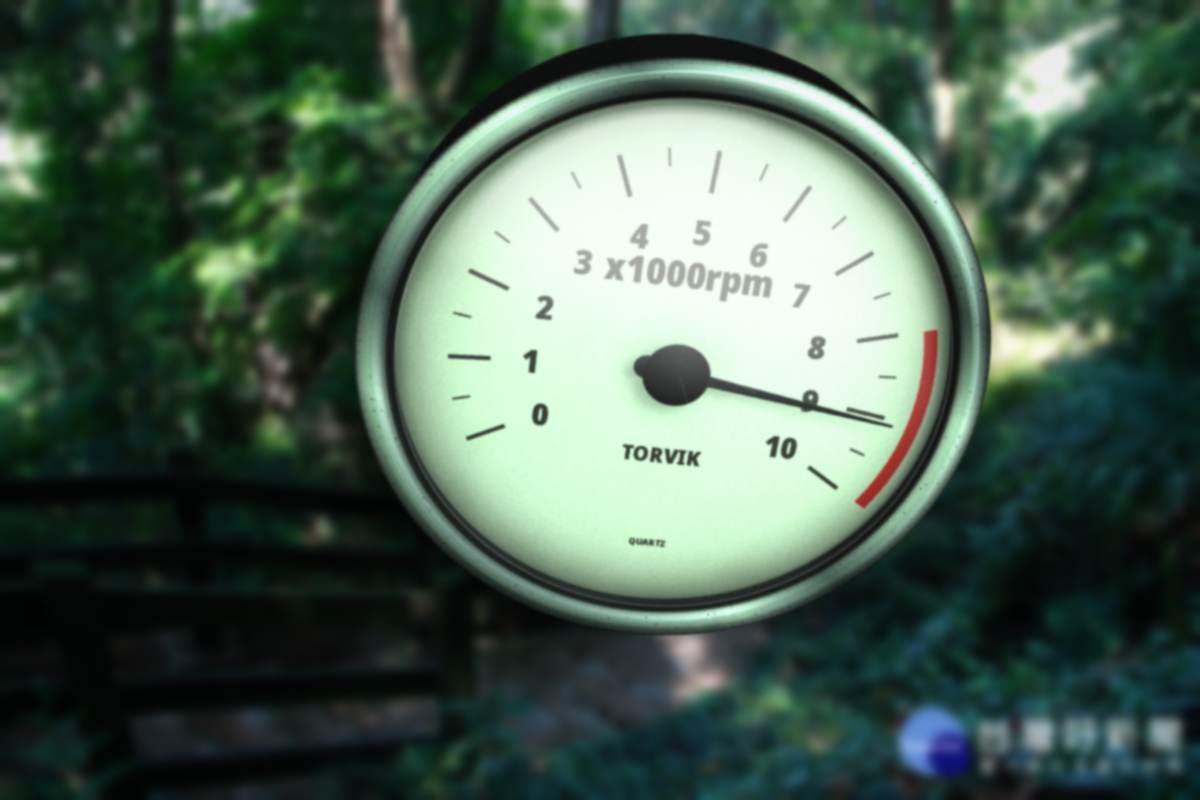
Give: 9000
